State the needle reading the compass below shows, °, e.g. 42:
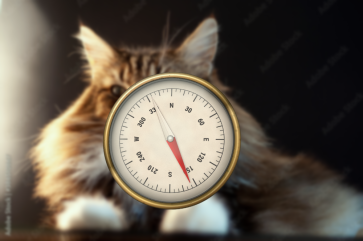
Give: 155
